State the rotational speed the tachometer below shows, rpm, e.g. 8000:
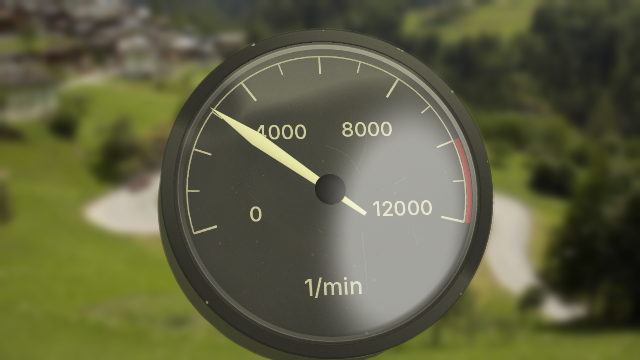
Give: 3000
